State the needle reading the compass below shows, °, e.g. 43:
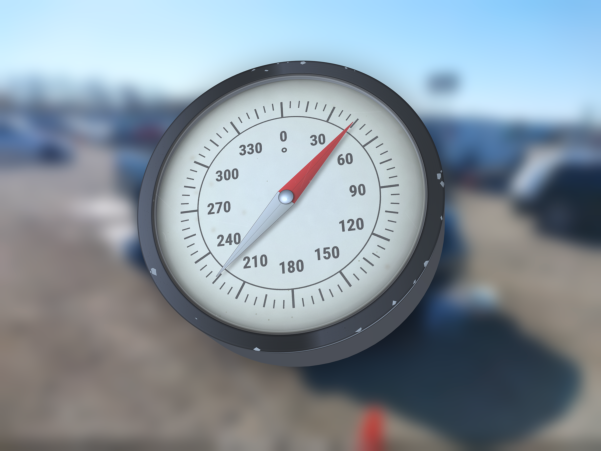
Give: 45
